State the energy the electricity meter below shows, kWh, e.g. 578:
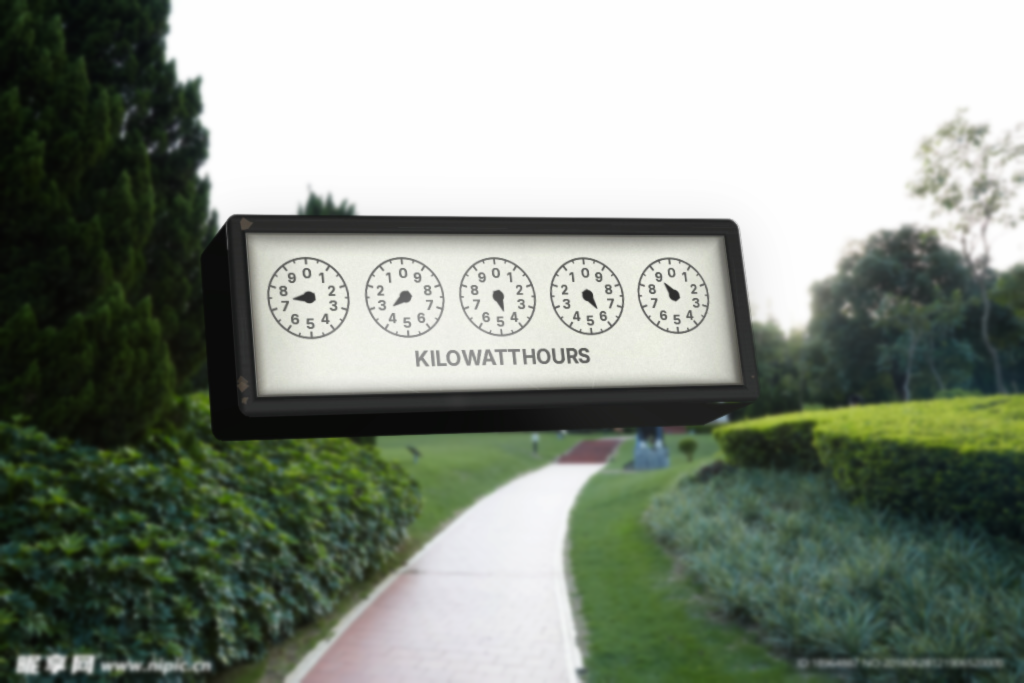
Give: 73459
